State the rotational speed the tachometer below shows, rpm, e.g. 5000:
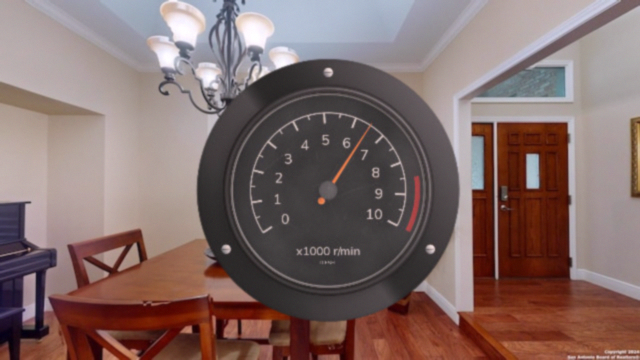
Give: 6500
